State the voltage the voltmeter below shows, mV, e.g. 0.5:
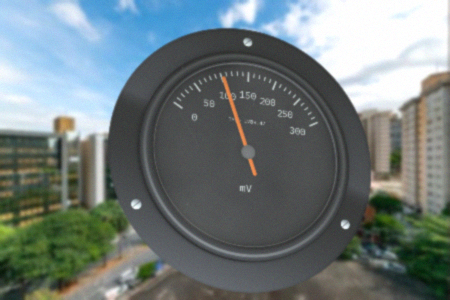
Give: 100
